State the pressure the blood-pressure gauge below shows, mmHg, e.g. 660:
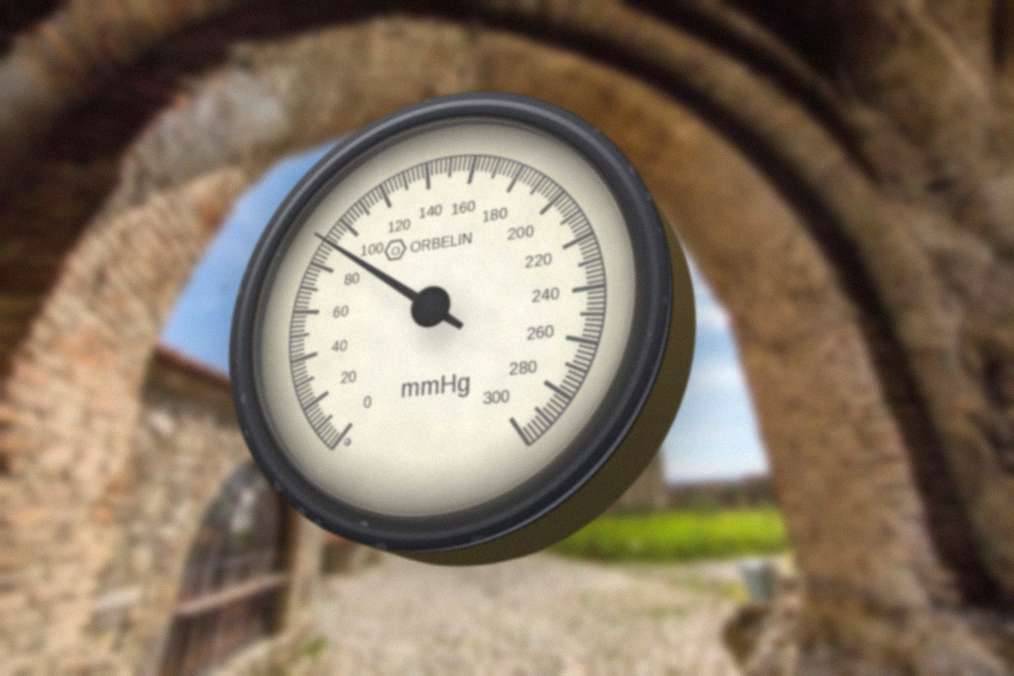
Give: 90
